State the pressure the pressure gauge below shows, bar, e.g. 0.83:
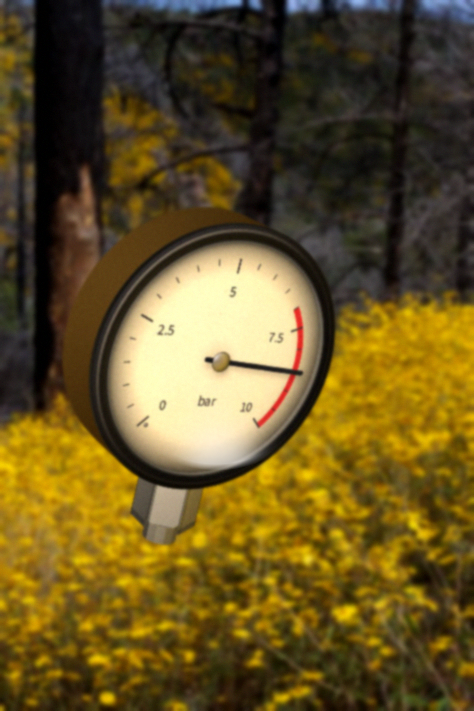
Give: 8.5
